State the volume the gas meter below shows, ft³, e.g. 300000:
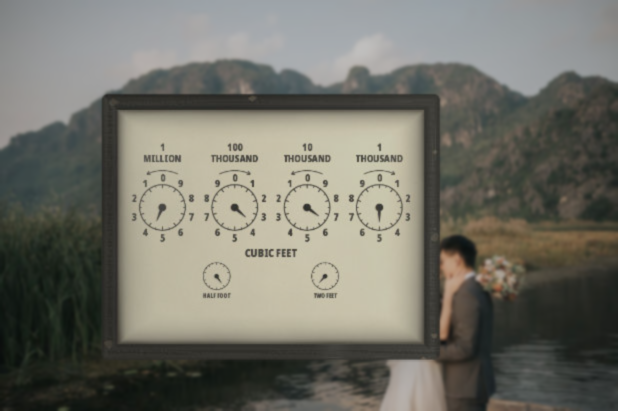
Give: 436500
